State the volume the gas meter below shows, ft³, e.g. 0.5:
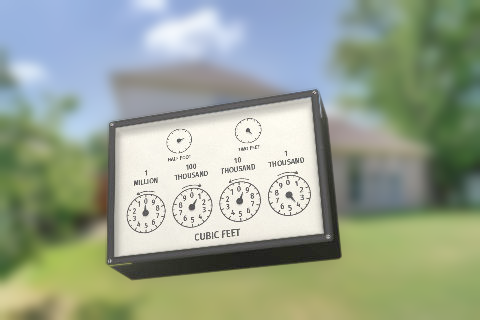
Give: 9400
